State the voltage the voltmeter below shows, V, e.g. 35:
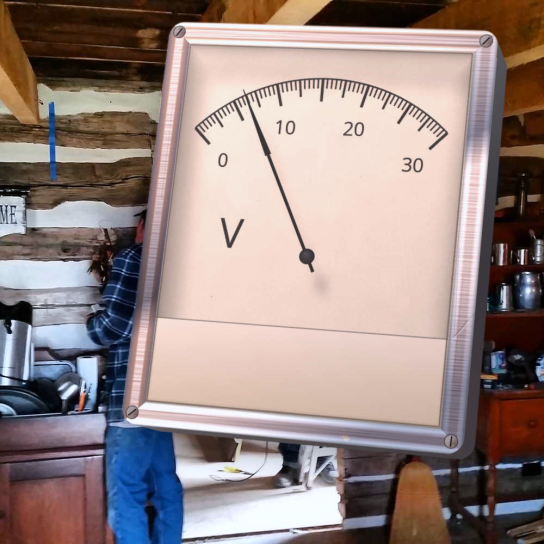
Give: 6.5
